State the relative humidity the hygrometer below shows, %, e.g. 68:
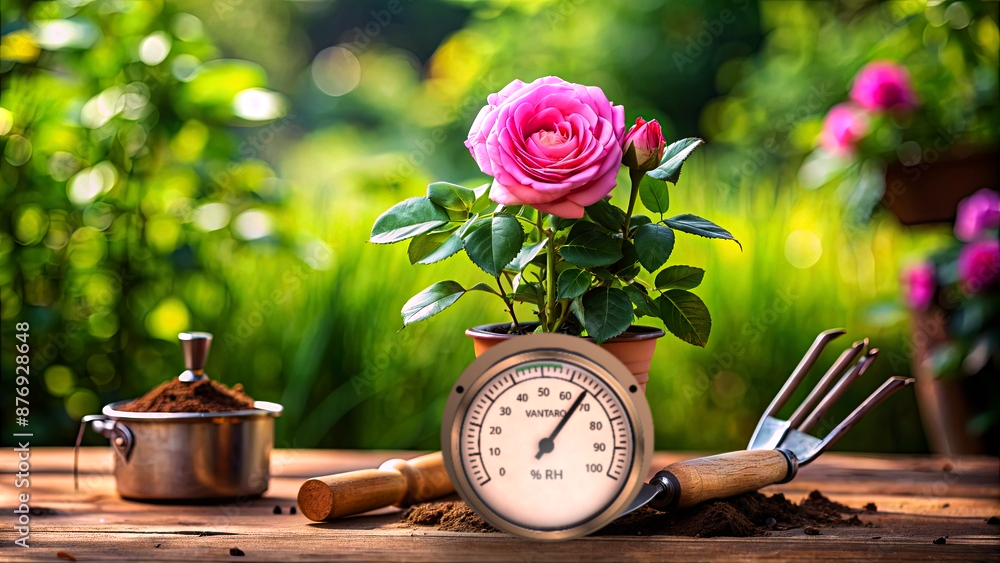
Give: 66
